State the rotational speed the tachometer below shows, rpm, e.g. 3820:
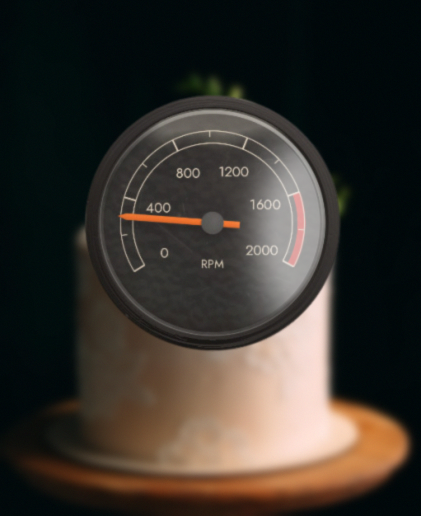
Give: 300
